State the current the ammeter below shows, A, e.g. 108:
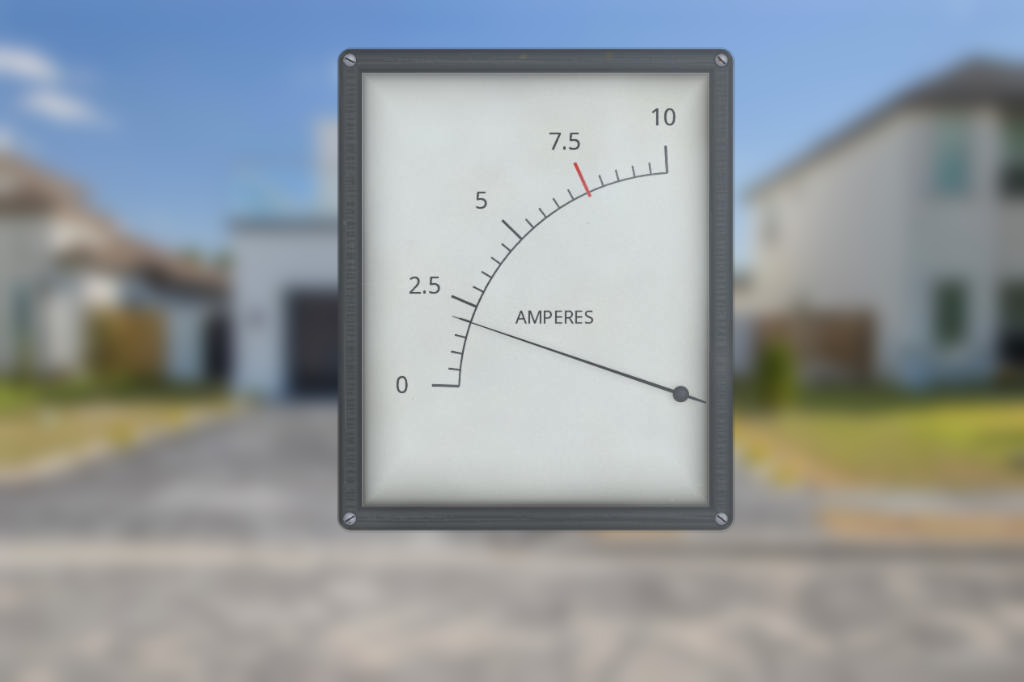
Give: 2
